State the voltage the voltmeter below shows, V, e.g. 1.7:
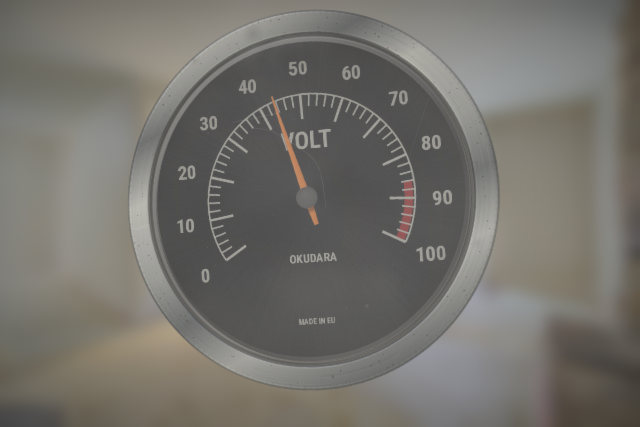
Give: 44
